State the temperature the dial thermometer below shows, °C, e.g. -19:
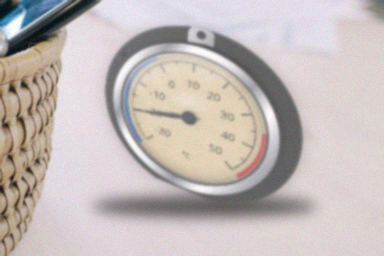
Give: -20
